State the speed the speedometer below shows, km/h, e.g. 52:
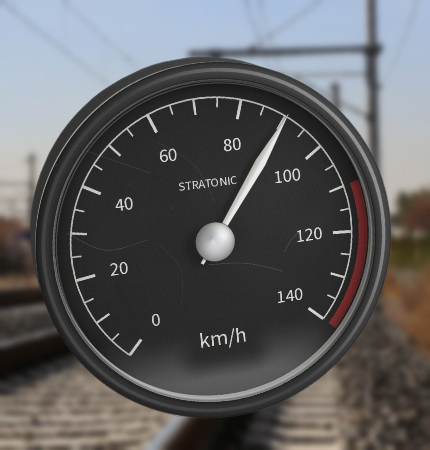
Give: 90
